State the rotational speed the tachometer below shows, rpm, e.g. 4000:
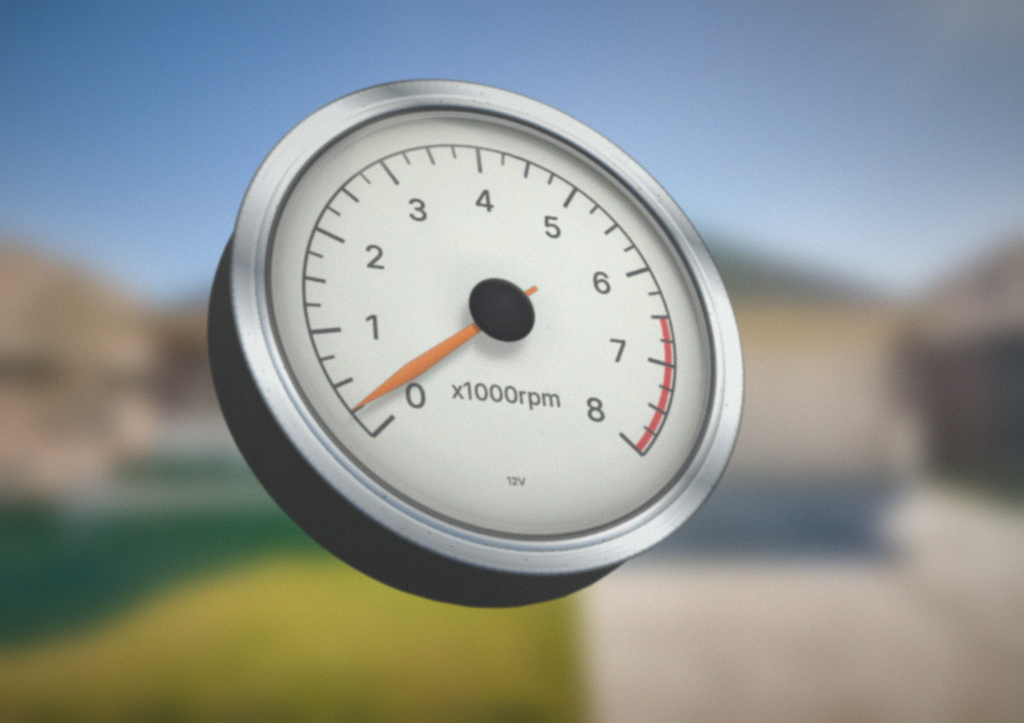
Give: 250
